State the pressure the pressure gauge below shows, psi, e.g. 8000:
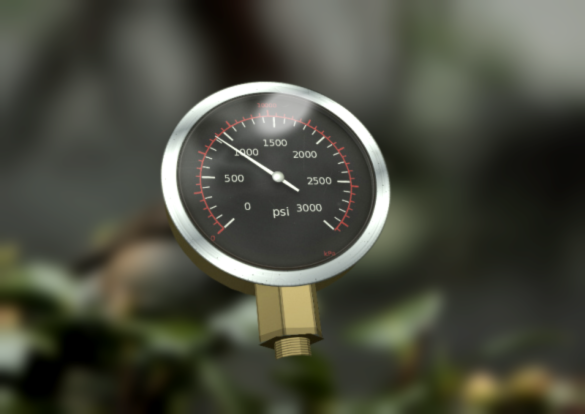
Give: 900
